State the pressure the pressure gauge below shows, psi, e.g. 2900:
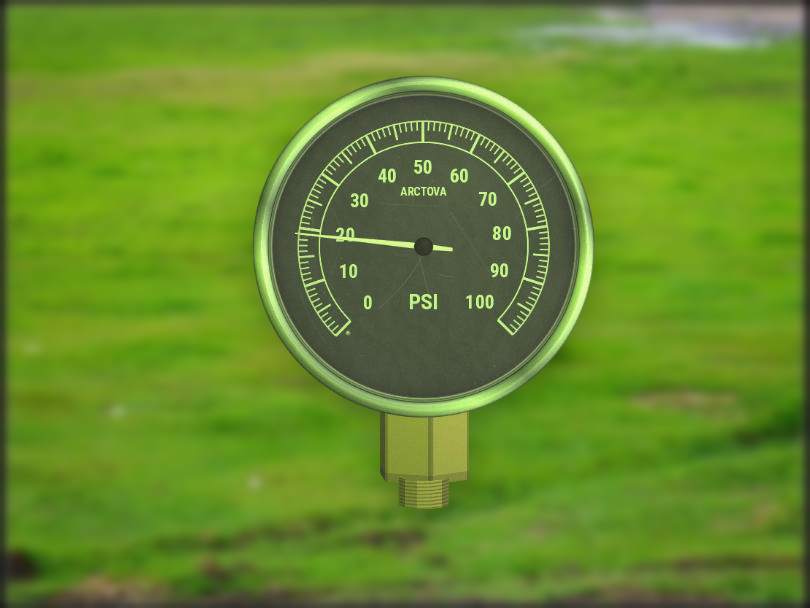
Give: 19
